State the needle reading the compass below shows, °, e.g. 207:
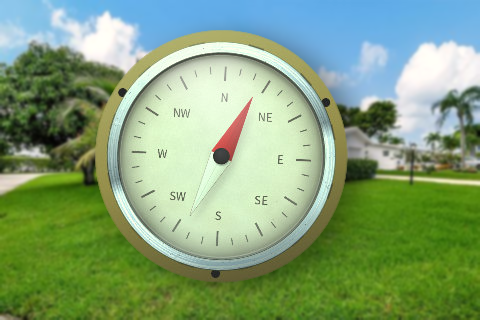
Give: 25
